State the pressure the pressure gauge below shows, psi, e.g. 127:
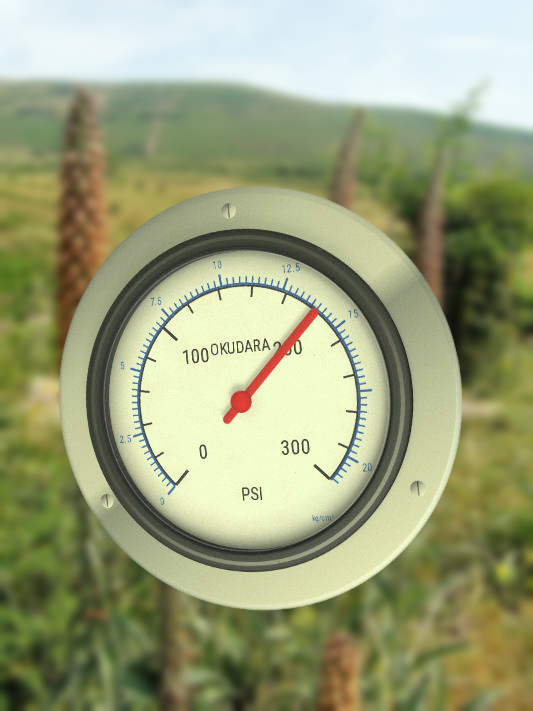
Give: 200
